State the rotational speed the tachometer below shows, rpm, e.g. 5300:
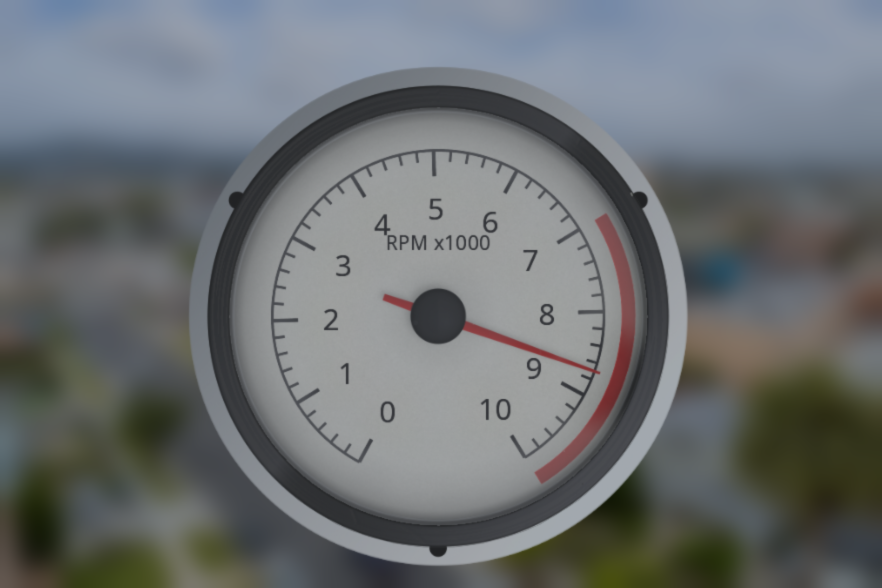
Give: 8700
